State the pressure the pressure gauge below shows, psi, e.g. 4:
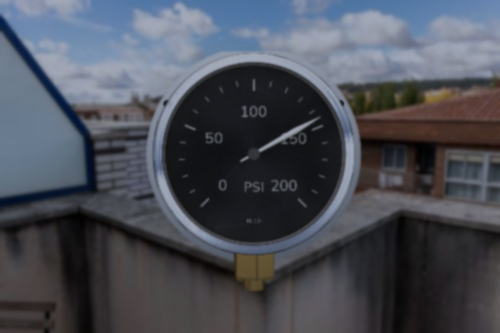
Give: 145
